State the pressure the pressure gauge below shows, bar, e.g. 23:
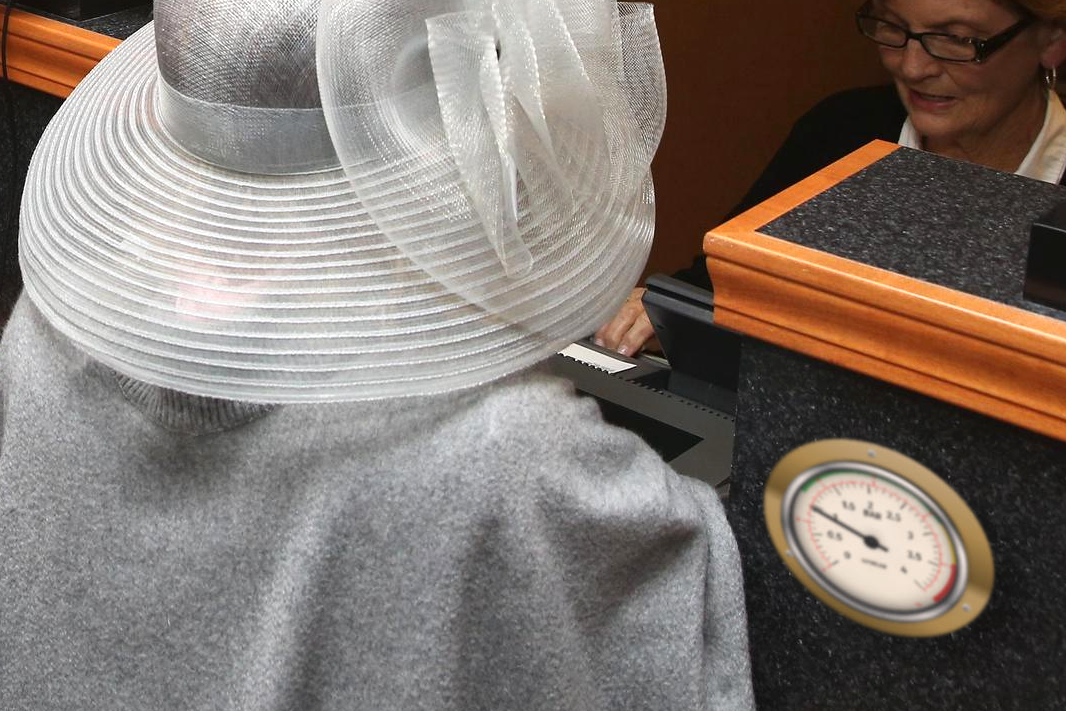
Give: 1
